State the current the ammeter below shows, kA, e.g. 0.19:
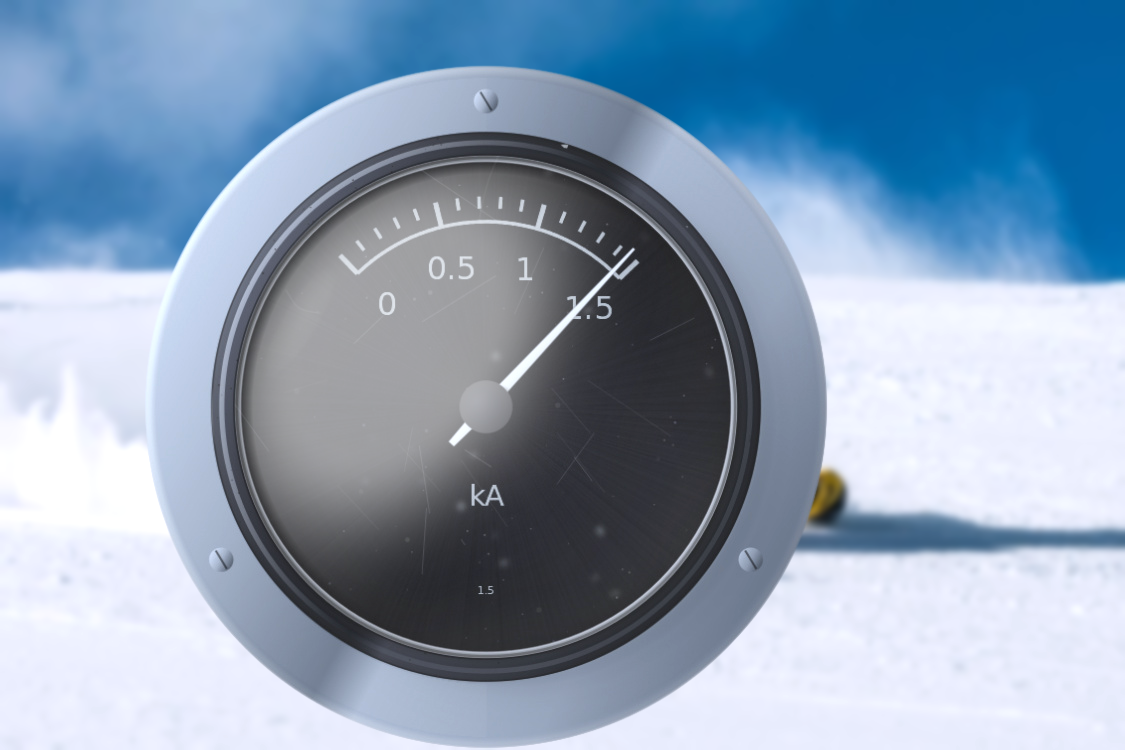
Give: 1.45
